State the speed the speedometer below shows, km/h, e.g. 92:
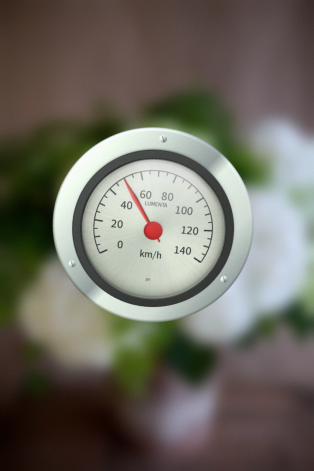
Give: 50
